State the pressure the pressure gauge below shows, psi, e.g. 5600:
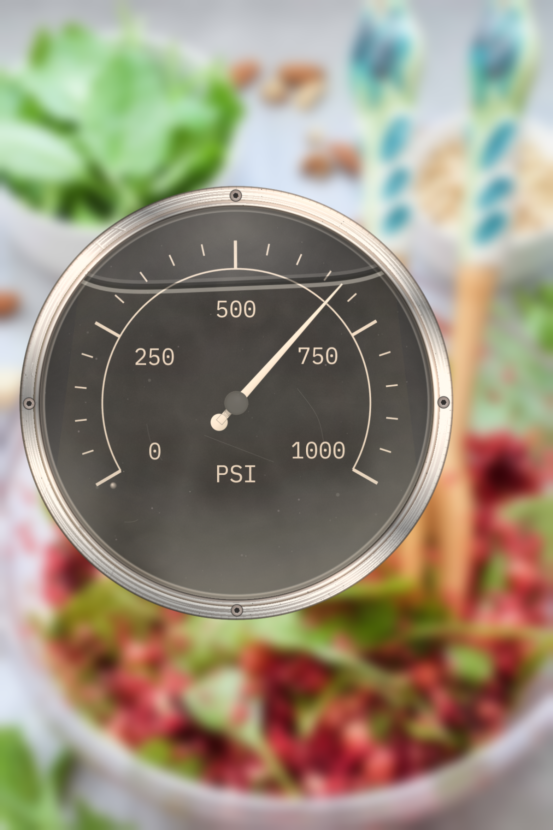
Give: 675
